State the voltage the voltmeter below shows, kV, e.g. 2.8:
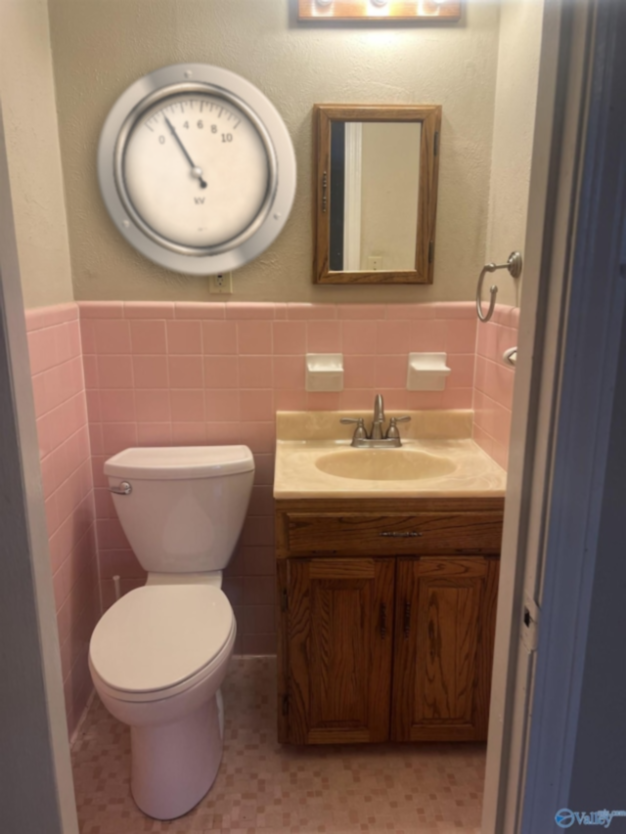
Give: 2
